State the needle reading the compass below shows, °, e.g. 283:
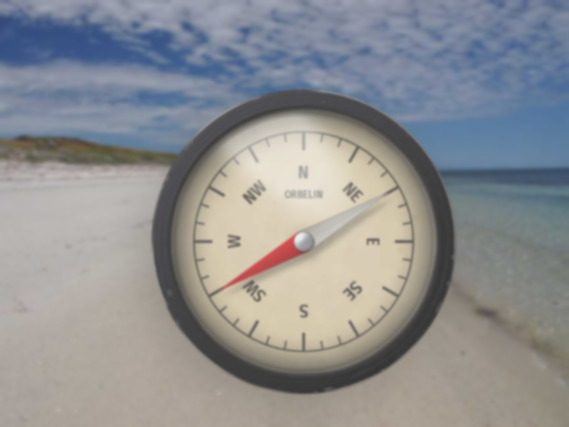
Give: 240
